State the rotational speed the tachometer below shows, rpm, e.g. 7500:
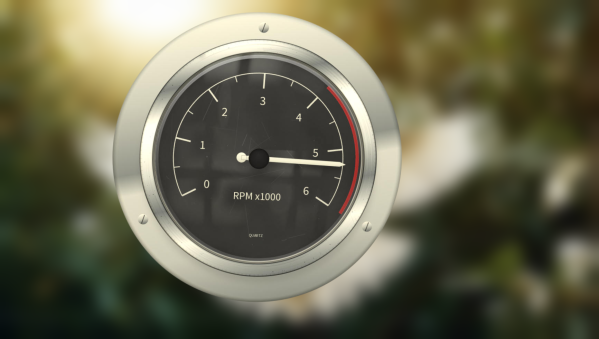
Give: 5250
